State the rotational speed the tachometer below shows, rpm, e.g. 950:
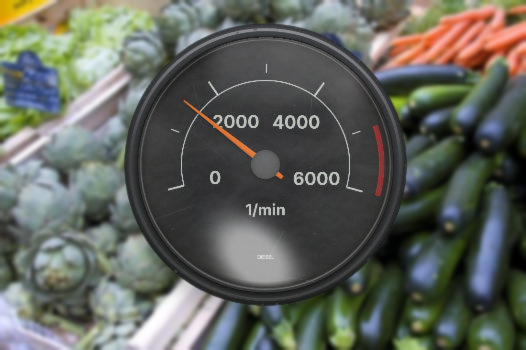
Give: 1500
